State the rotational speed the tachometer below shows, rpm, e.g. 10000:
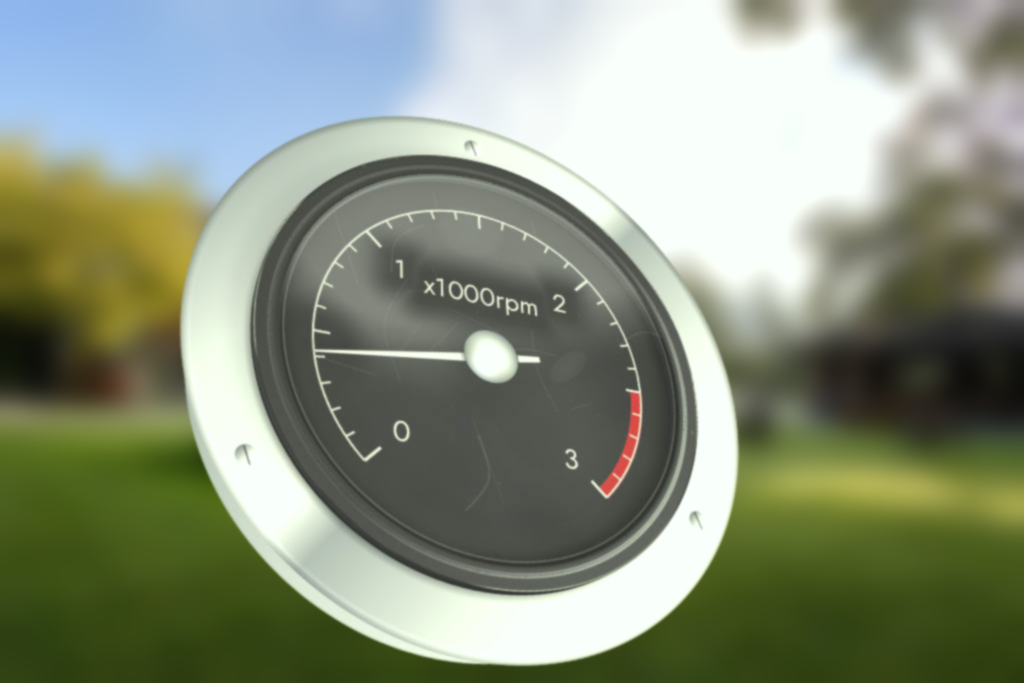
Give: 400
